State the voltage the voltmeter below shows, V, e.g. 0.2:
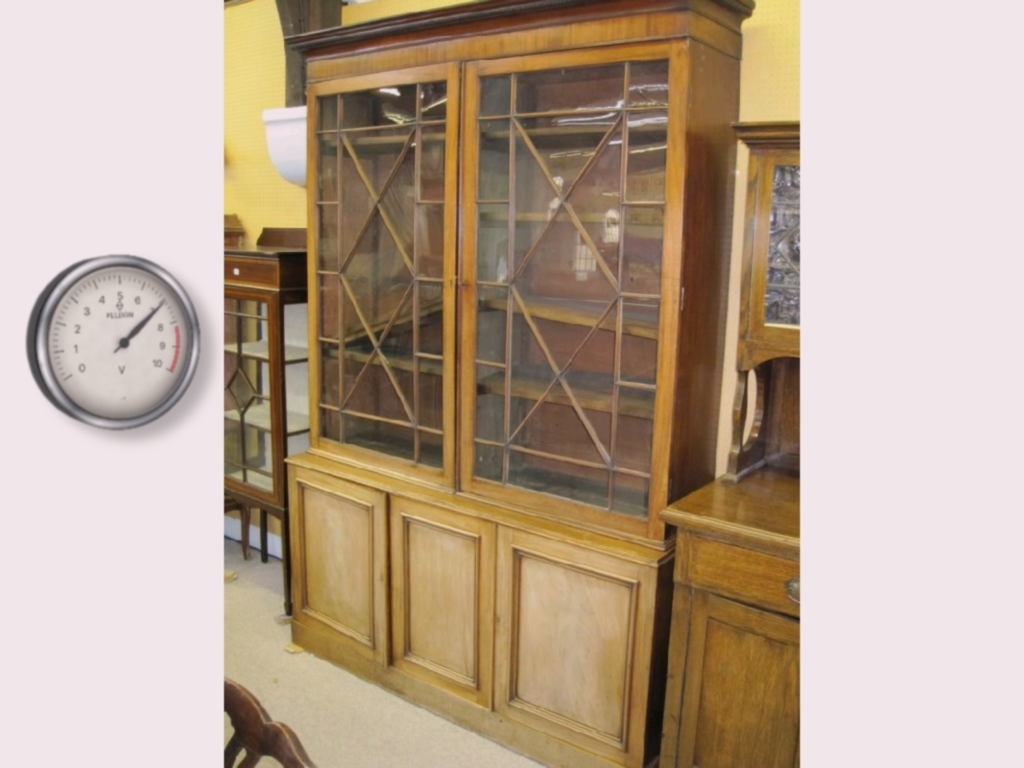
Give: 7
